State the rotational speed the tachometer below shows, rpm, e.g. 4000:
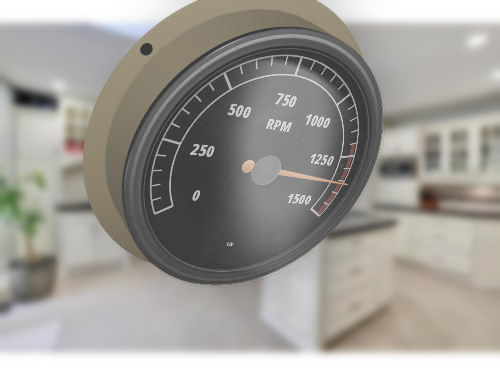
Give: 1350
